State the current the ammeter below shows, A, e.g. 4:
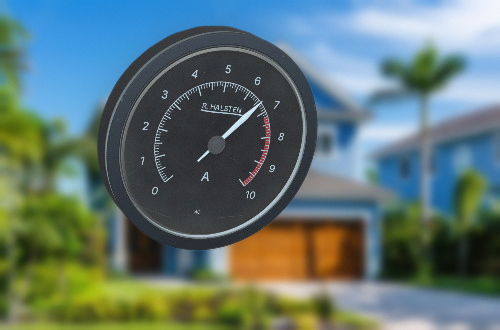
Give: 6.5
